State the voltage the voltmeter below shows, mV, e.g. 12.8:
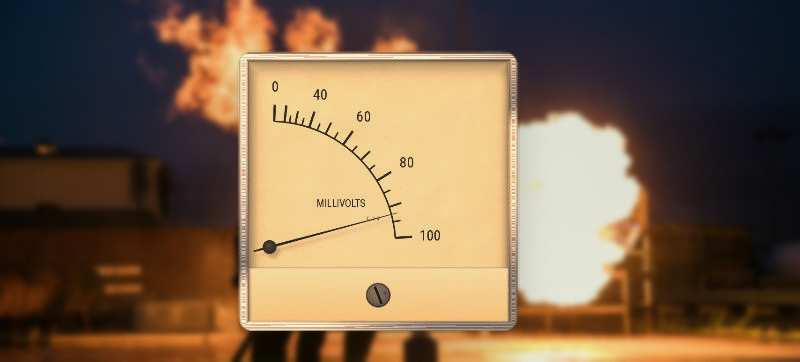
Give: 92.5
